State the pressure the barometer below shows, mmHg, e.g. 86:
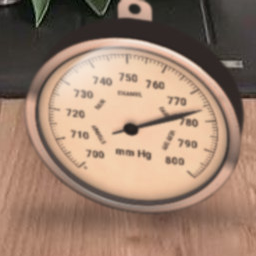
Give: 775
